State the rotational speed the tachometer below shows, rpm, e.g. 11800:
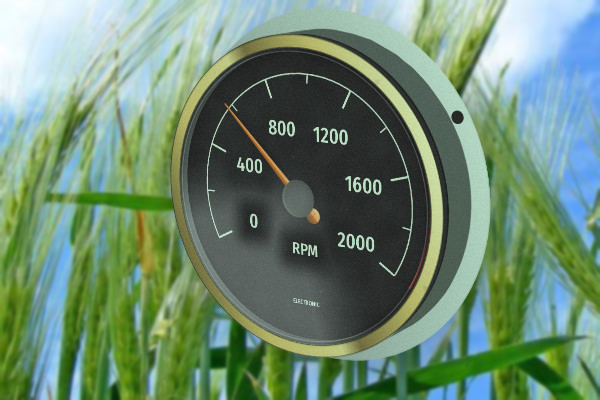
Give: 600
